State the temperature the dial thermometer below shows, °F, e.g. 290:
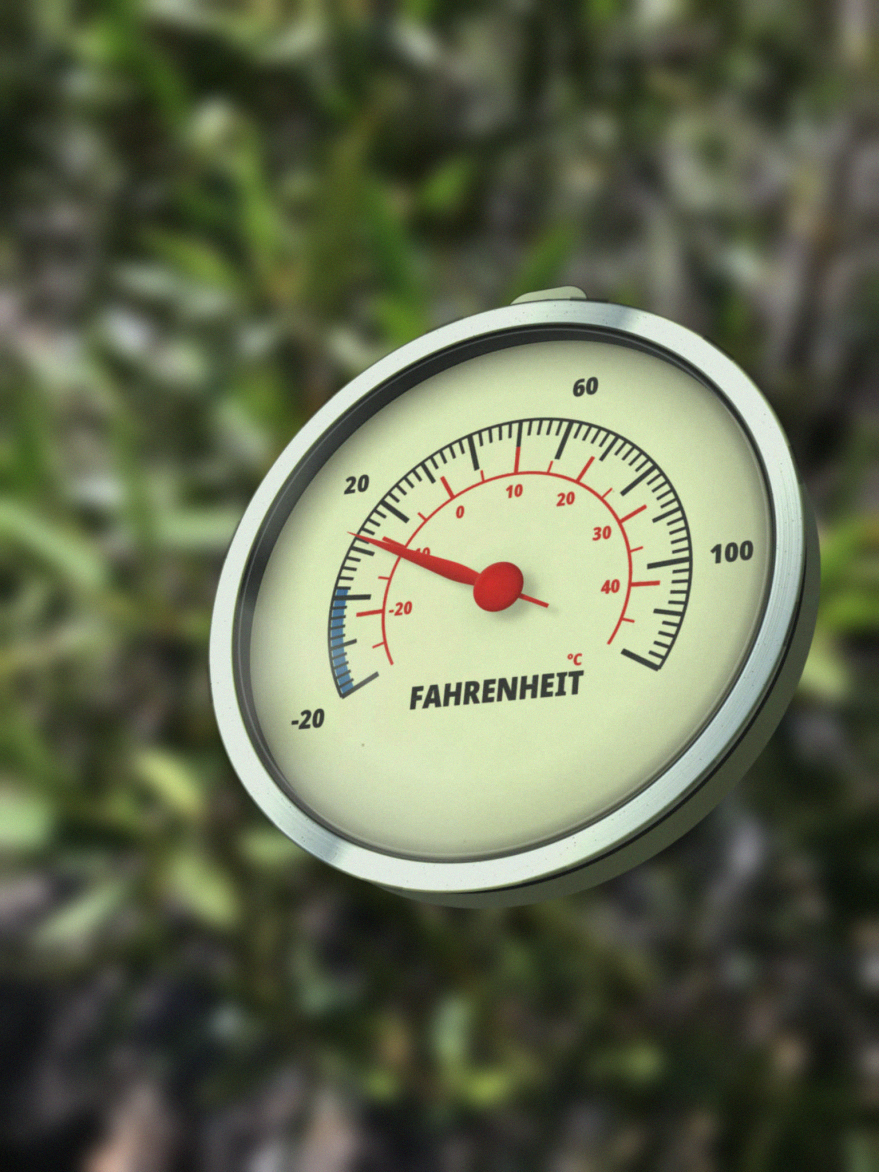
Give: 12
